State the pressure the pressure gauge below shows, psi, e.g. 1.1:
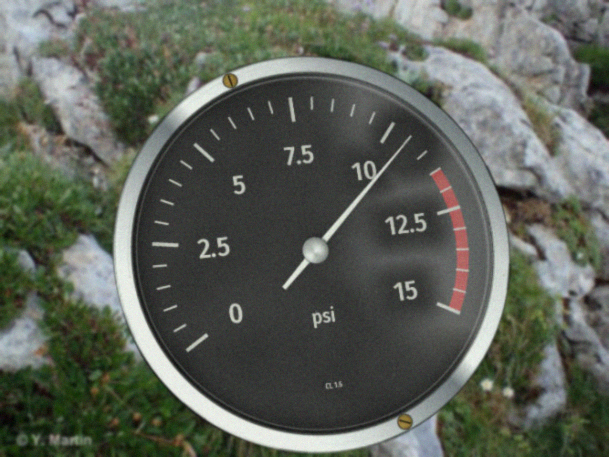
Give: 10.5
